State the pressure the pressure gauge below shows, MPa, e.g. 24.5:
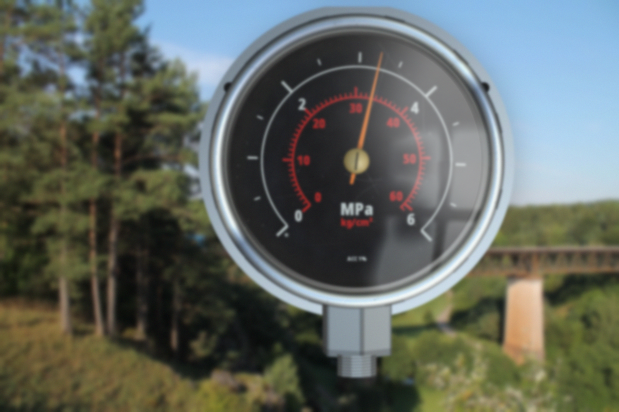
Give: 3.25
